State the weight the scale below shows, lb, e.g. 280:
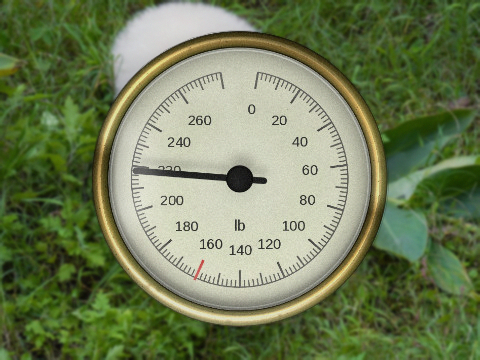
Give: 218
